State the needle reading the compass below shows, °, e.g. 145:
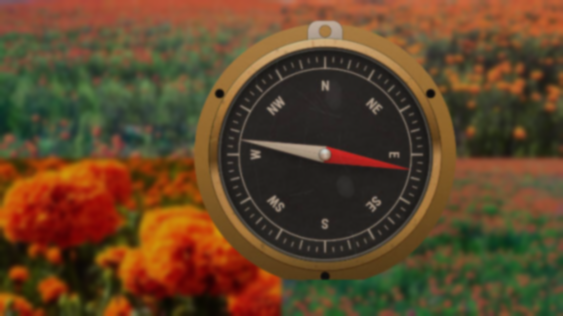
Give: 100
